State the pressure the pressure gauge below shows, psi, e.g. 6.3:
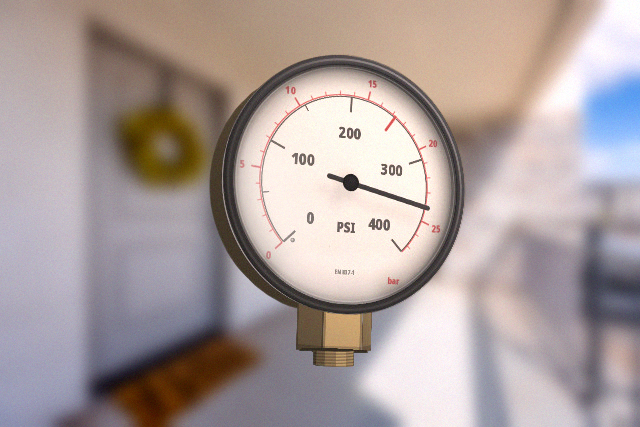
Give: 350
